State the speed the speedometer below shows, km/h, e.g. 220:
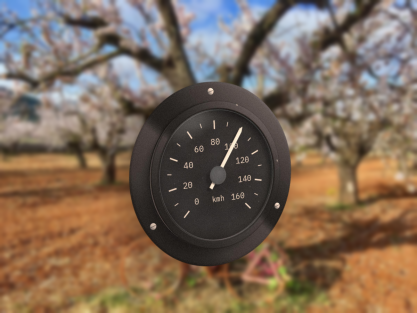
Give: 100
